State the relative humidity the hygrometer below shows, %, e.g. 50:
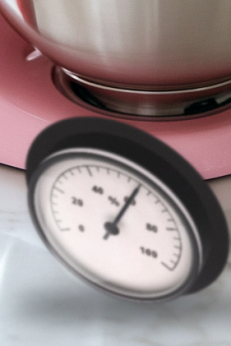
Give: 60
